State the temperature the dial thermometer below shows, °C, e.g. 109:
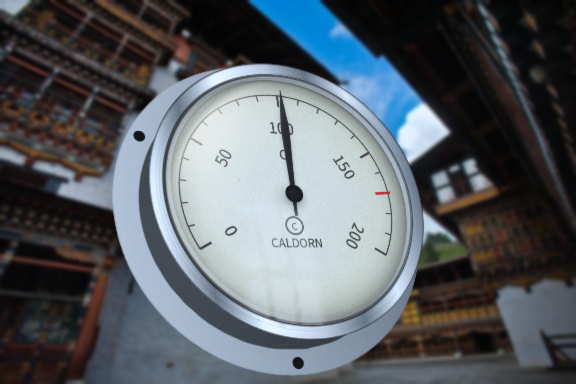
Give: 100
